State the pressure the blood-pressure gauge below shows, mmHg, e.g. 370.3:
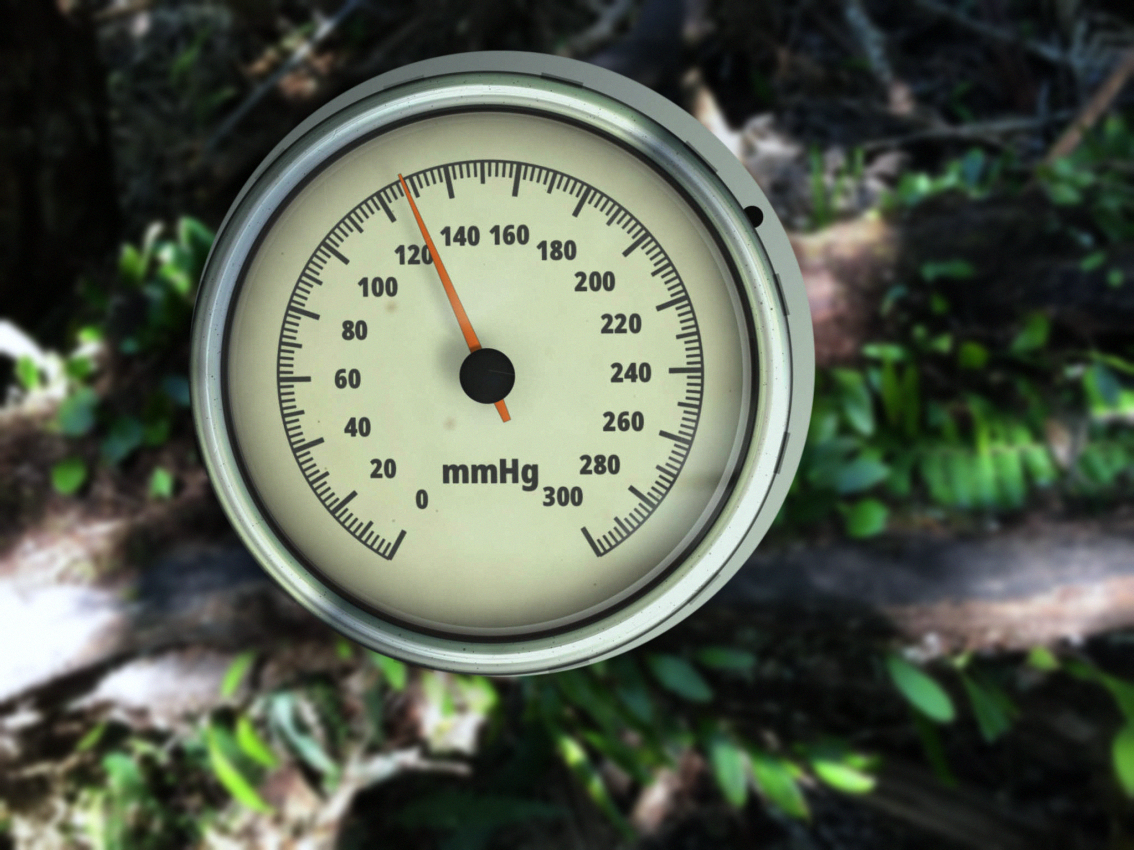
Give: 128
